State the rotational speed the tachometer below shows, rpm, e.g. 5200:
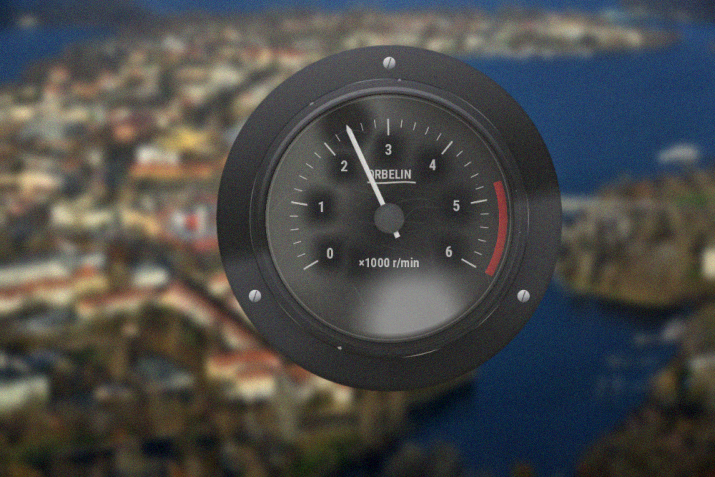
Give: 2400
